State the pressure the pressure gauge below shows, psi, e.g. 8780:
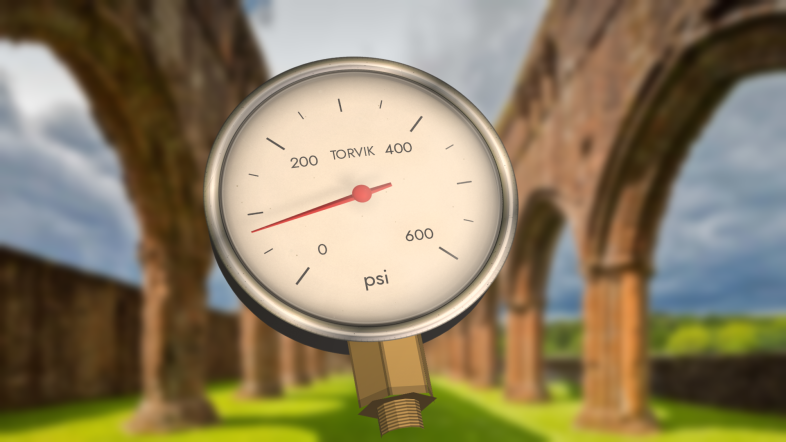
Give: 75
